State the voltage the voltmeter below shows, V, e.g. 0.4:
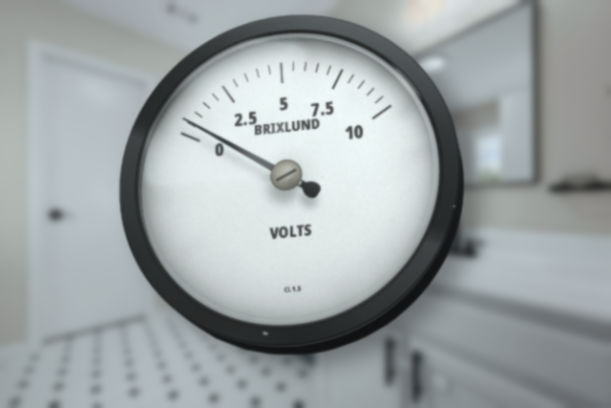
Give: 0.5
